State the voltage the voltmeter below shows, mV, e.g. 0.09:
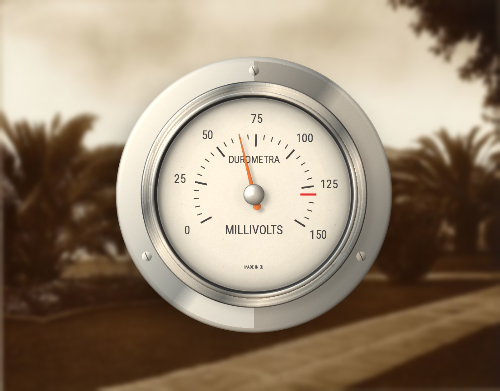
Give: 65
